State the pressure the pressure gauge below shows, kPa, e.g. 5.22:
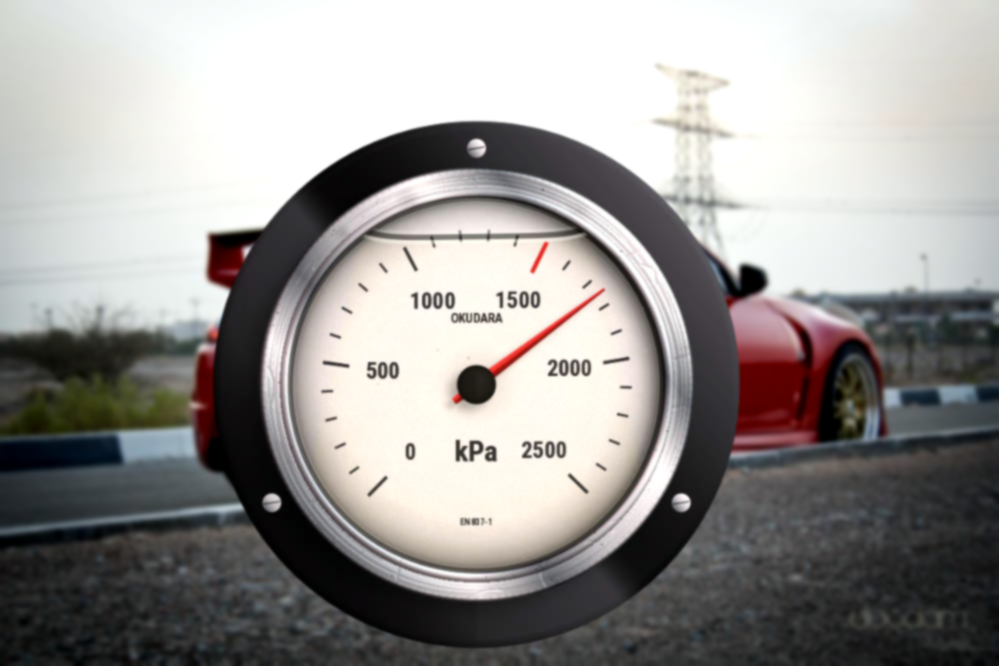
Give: 1750
